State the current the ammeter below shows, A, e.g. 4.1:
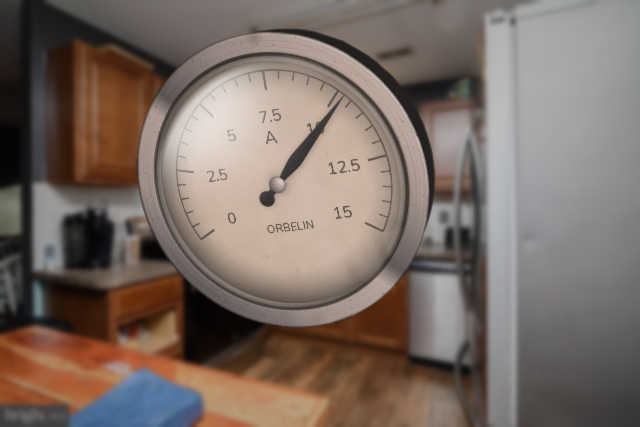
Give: 10.25
